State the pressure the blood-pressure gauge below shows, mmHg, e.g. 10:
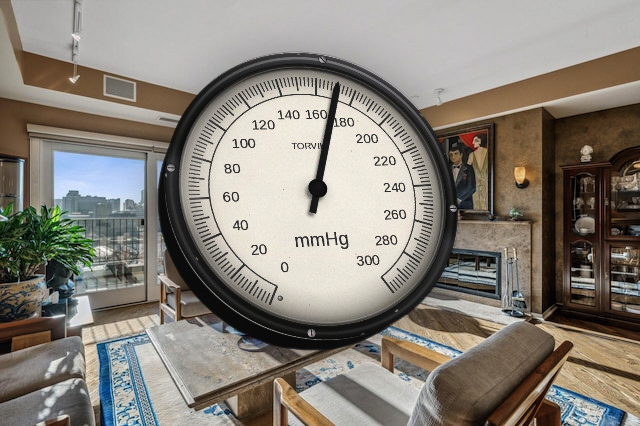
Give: 170
